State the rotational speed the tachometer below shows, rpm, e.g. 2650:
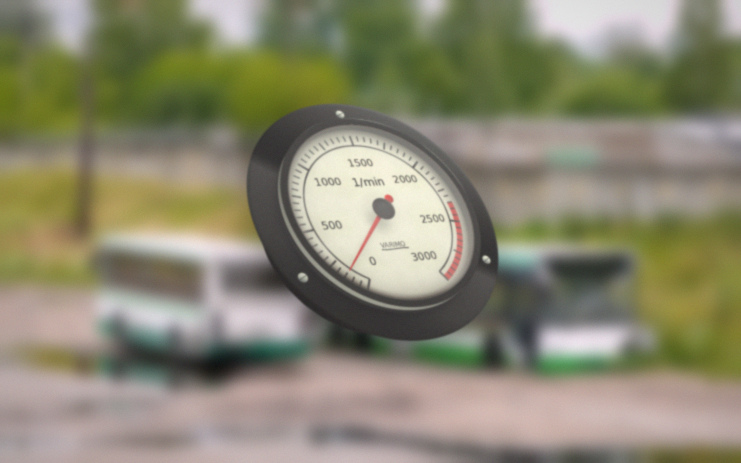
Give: 150
